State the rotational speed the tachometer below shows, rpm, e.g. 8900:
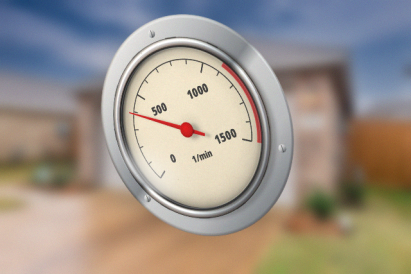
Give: 400
